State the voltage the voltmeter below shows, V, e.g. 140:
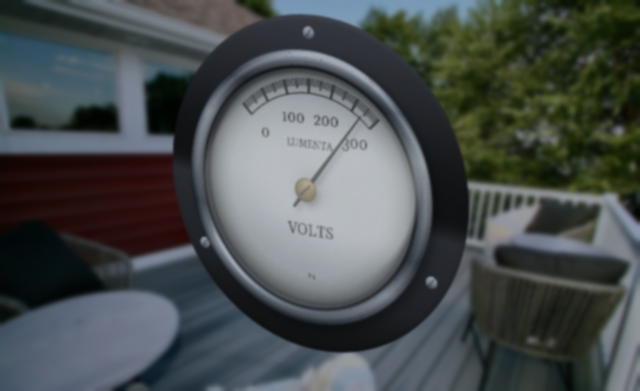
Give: 275
